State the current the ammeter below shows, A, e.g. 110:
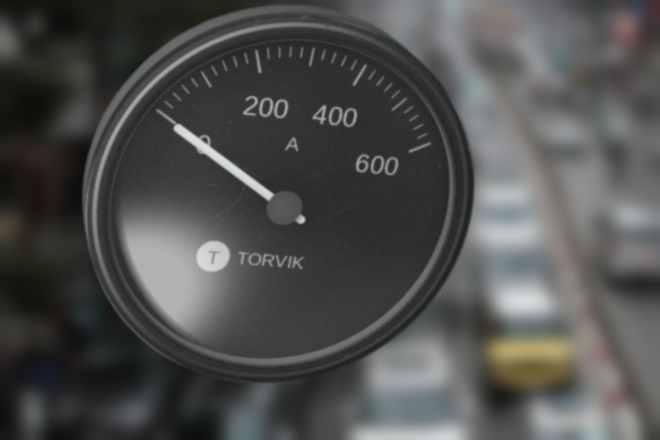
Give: 0
